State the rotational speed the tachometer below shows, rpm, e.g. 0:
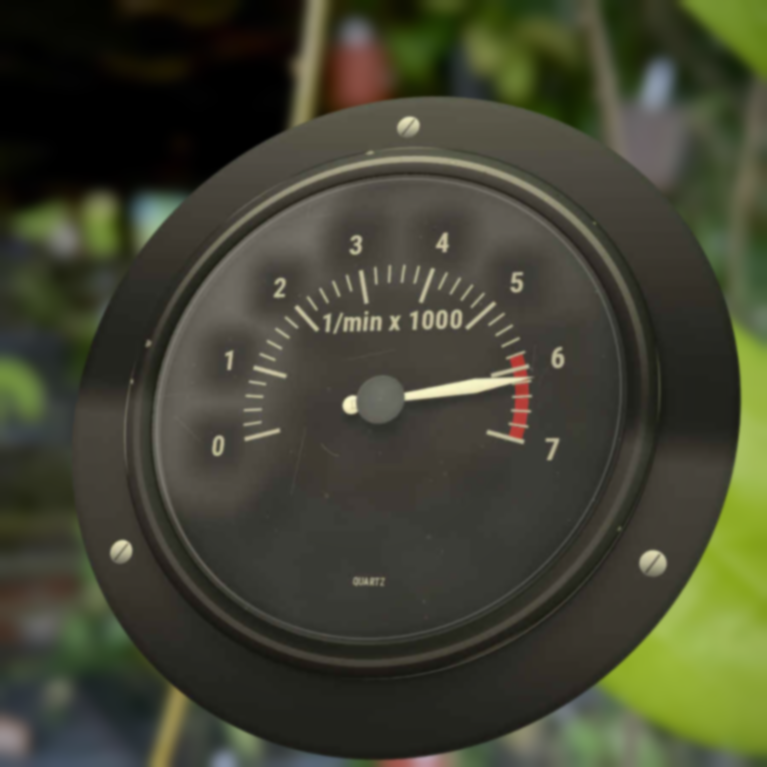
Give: 6200
